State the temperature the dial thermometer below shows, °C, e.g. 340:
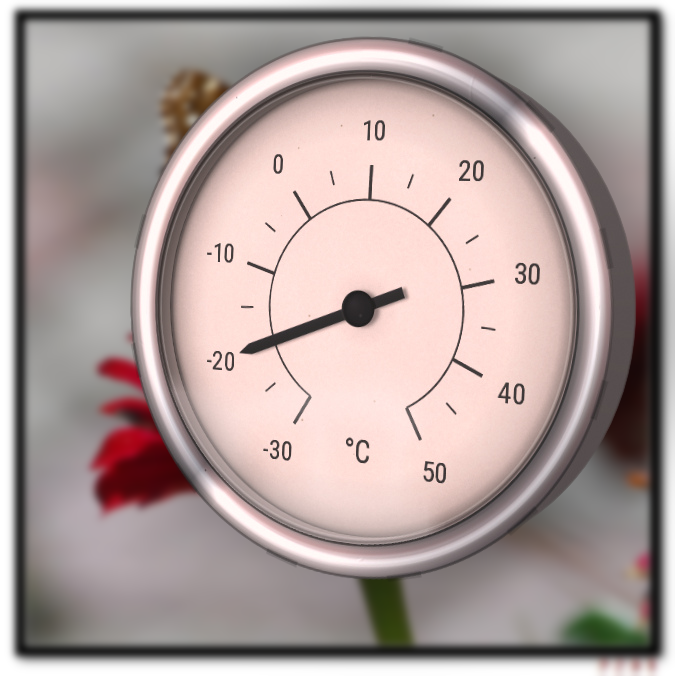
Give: -20
